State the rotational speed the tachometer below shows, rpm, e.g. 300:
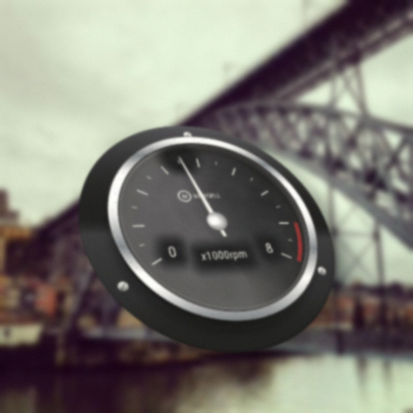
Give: 3500
